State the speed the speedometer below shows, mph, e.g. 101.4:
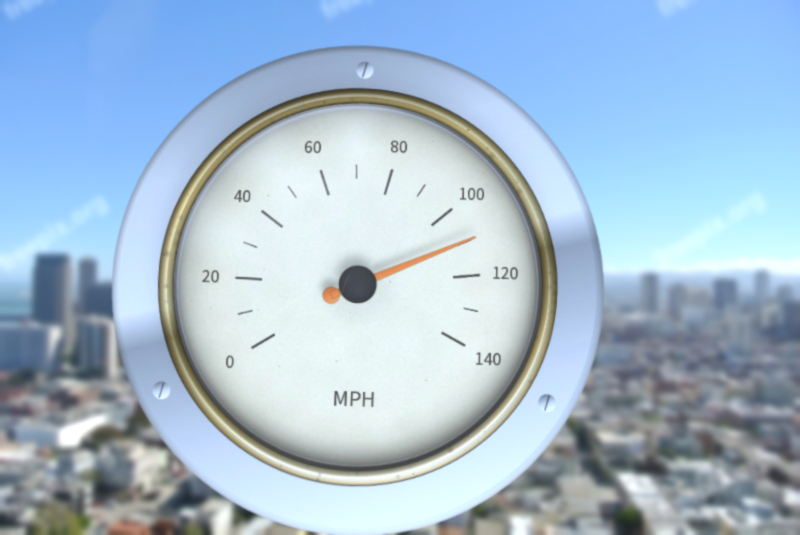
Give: 110
